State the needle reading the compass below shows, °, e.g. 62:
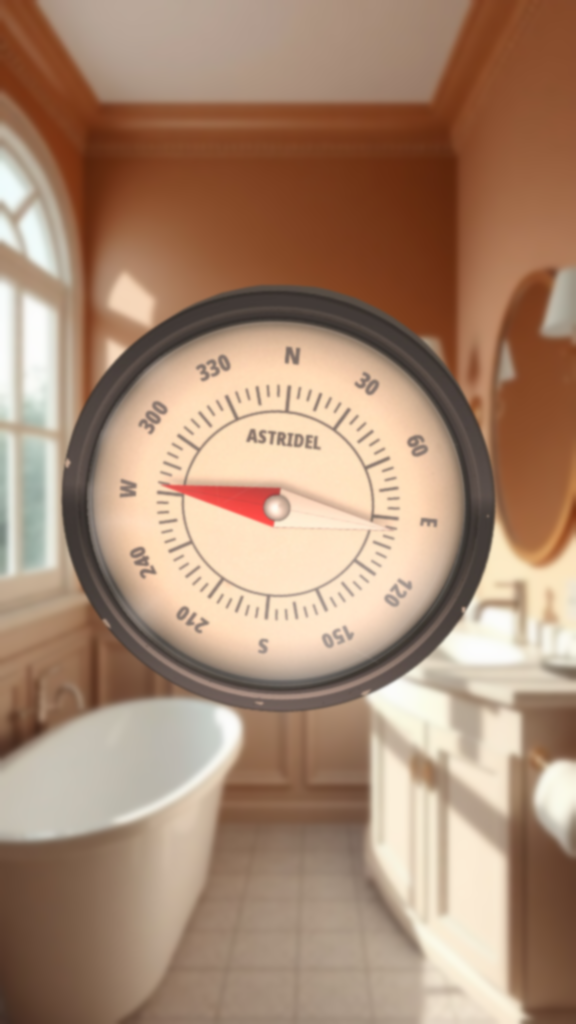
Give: 275
